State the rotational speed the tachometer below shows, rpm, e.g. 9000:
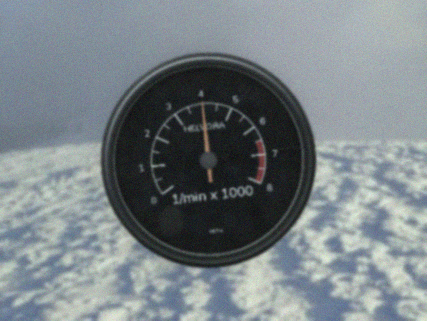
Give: 4000
